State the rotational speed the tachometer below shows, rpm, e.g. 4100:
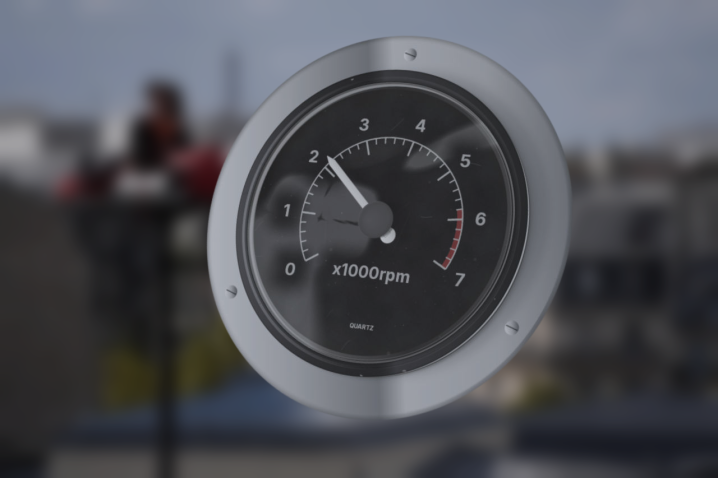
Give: 2200
